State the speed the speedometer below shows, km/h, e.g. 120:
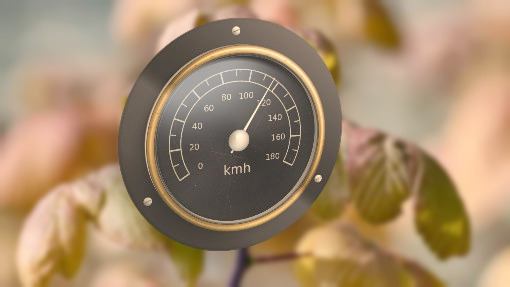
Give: 115
